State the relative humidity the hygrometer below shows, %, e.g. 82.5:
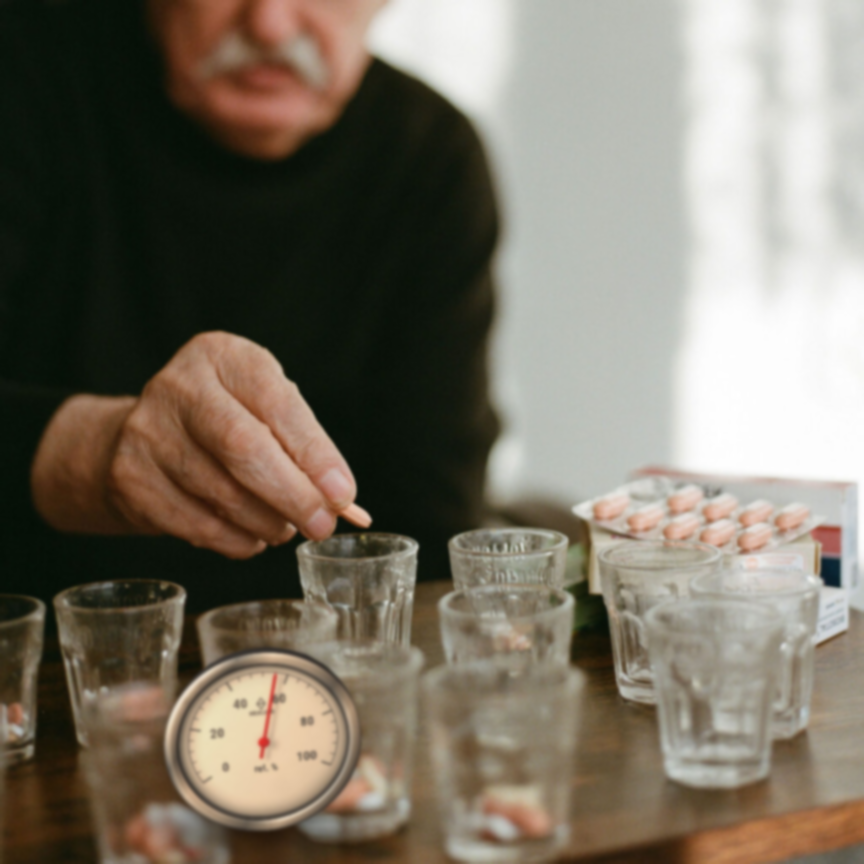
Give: 56
